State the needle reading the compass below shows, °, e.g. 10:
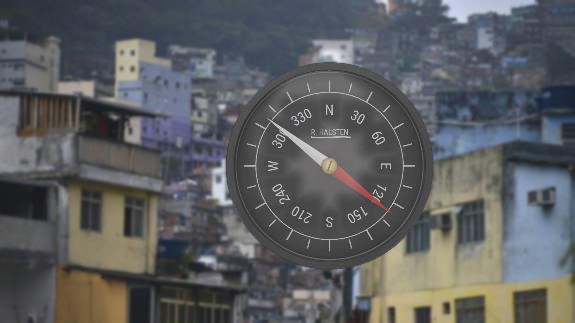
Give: 127.5
